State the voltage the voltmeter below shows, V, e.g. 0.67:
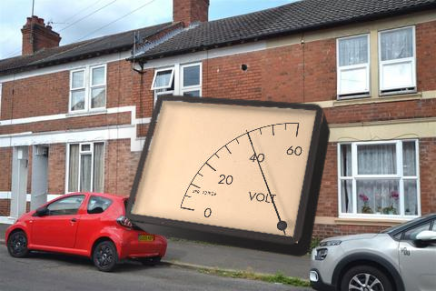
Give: 40
